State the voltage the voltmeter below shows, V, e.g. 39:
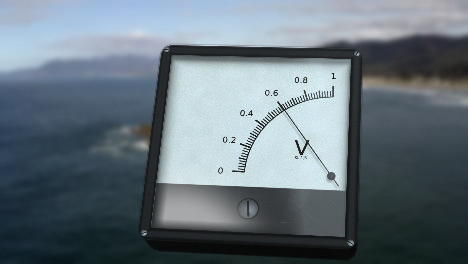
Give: 0.6
